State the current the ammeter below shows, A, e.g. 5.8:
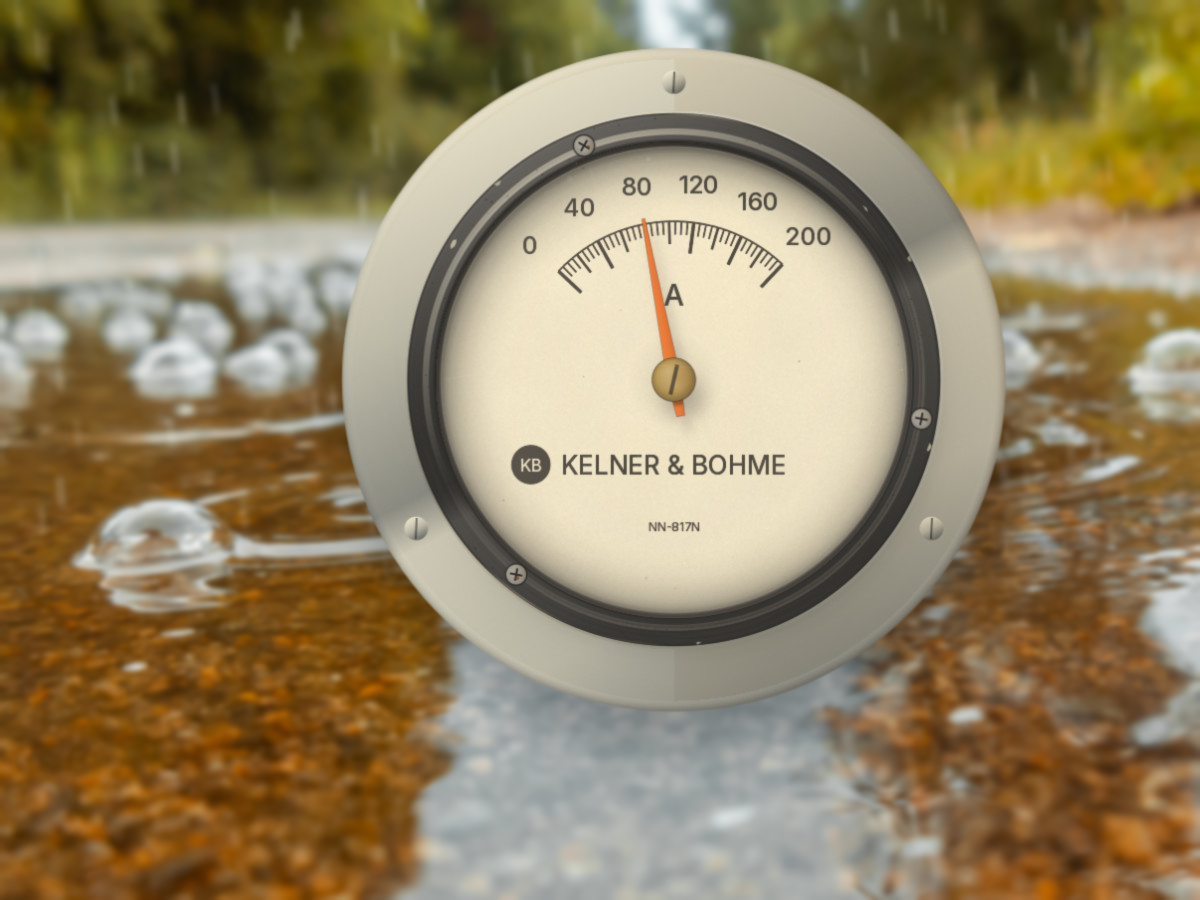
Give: 80
